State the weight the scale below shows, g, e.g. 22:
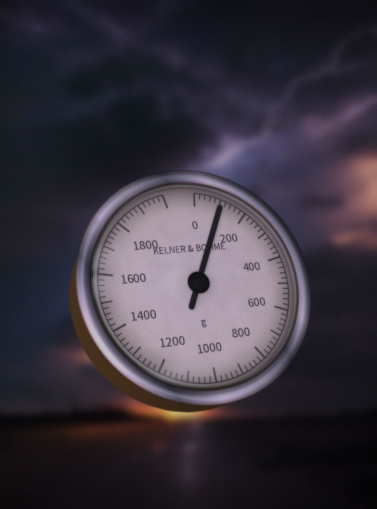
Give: 100
